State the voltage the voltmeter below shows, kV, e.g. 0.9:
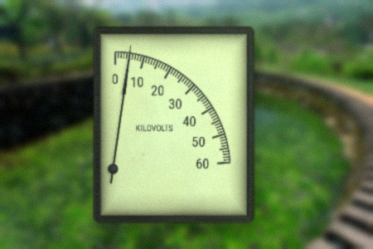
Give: 5
